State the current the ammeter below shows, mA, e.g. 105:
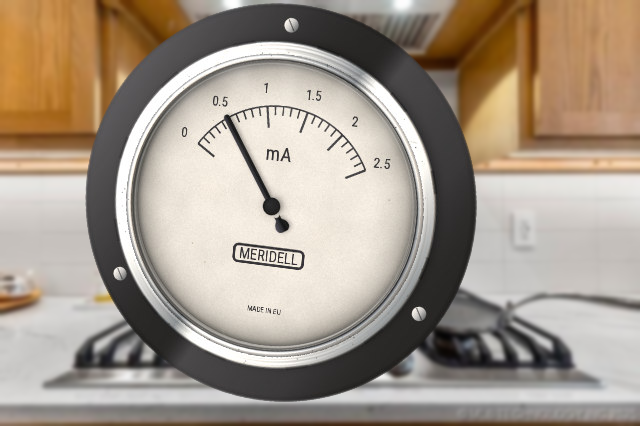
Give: 0.5
